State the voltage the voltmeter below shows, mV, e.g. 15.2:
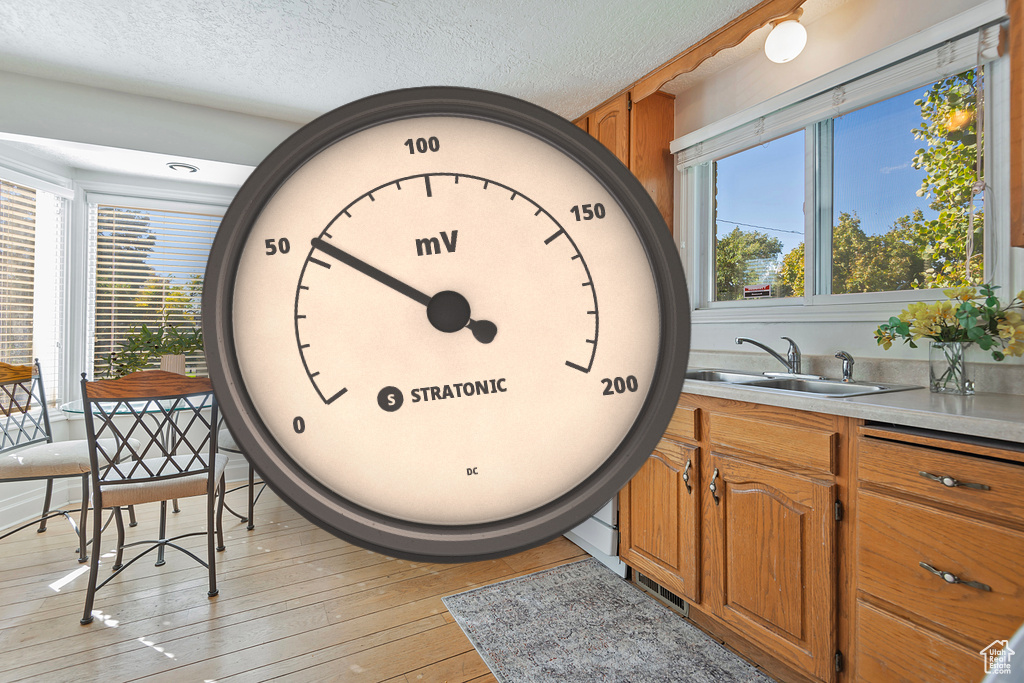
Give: 55
